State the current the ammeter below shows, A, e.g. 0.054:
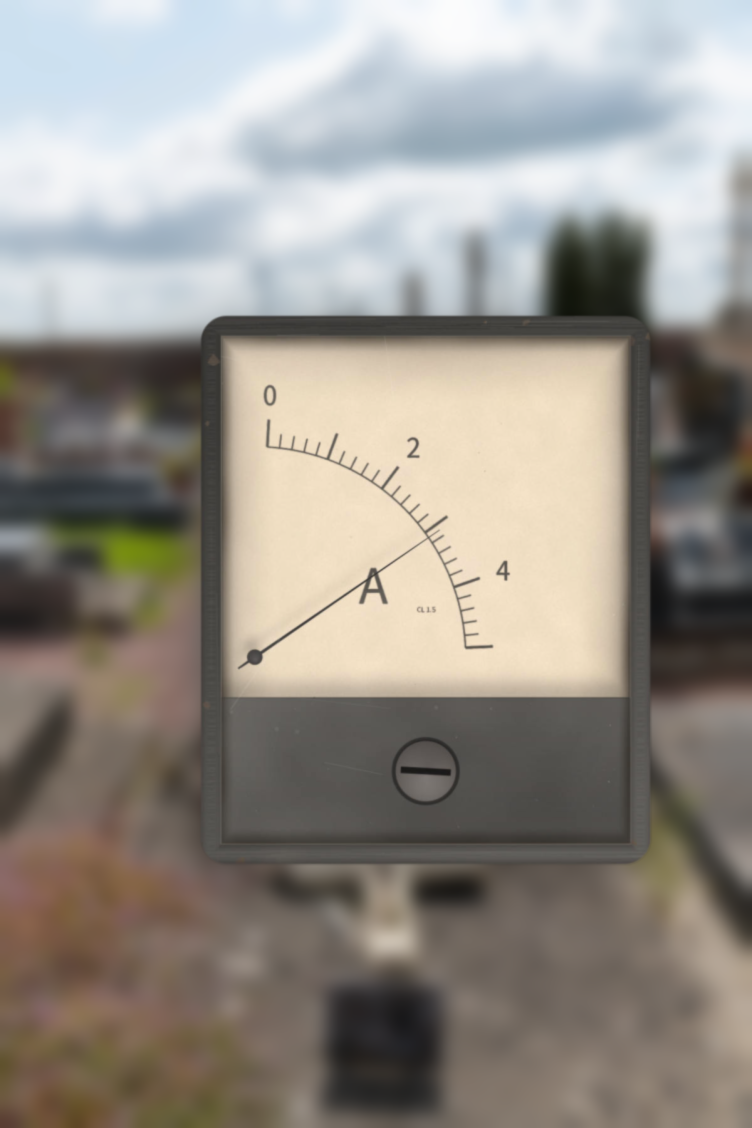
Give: 3.1
